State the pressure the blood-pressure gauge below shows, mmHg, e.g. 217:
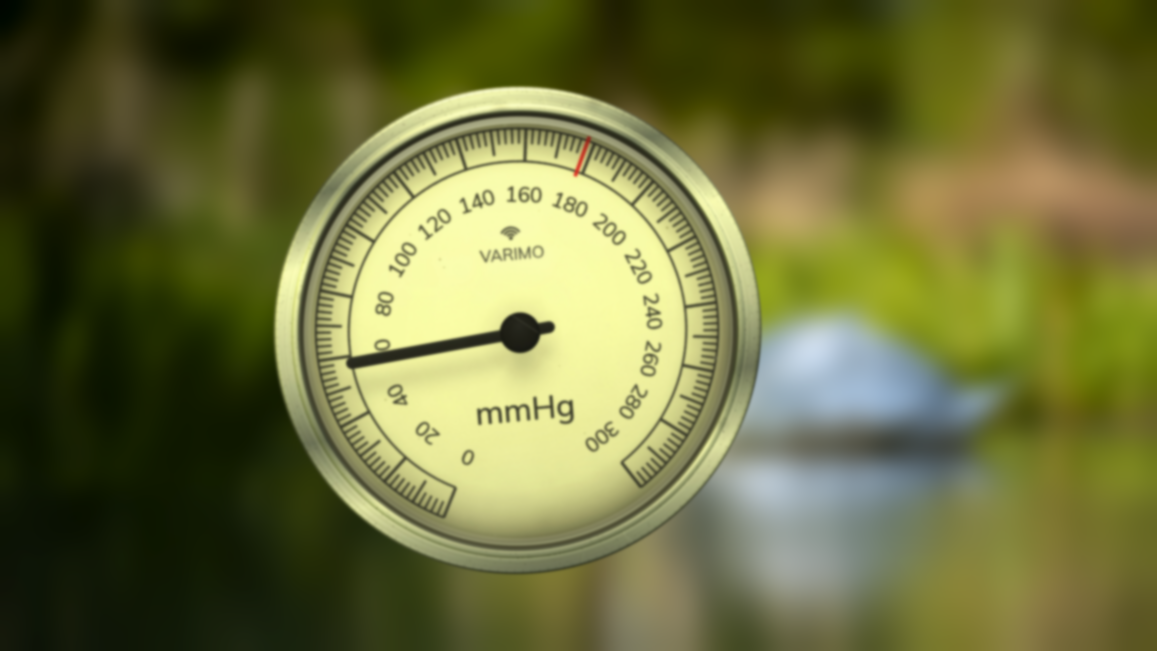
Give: 58
